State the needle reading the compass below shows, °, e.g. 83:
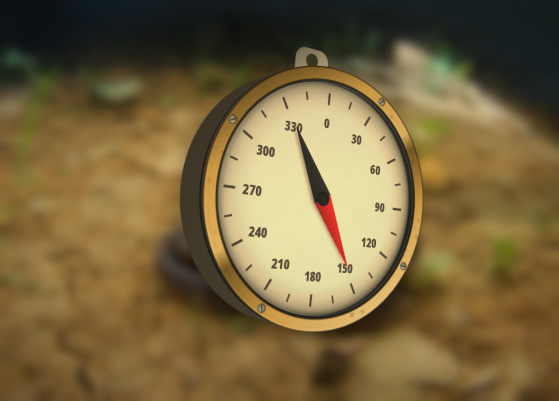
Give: 150
